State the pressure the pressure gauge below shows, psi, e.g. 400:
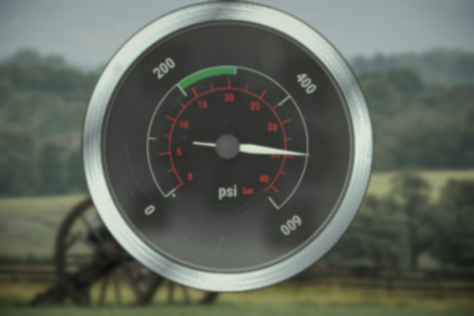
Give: 500
